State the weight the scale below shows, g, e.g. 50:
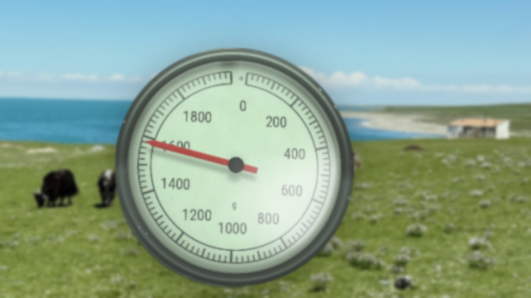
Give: 1580
